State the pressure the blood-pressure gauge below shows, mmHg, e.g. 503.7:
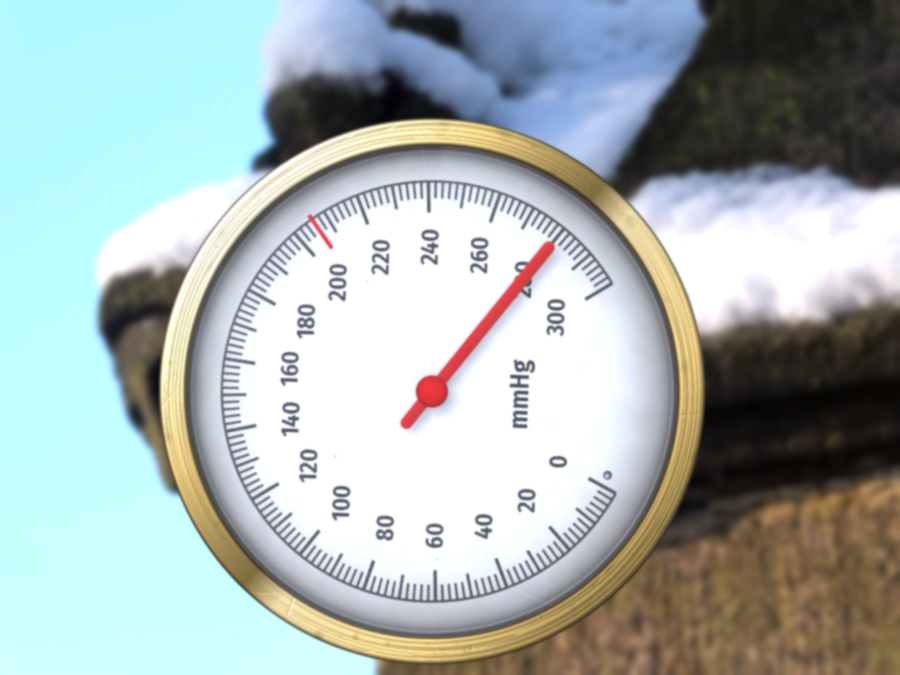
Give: 280
